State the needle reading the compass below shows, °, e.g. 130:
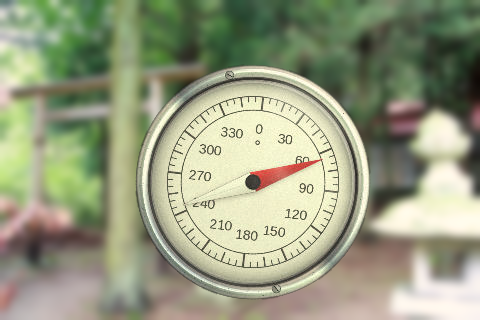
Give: 65
